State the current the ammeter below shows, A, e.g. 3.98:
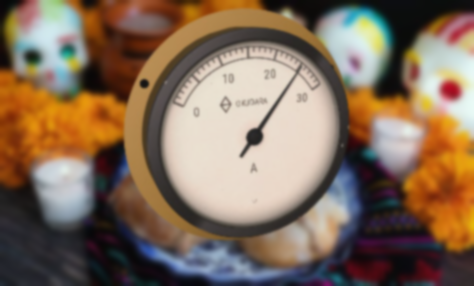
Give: 25
